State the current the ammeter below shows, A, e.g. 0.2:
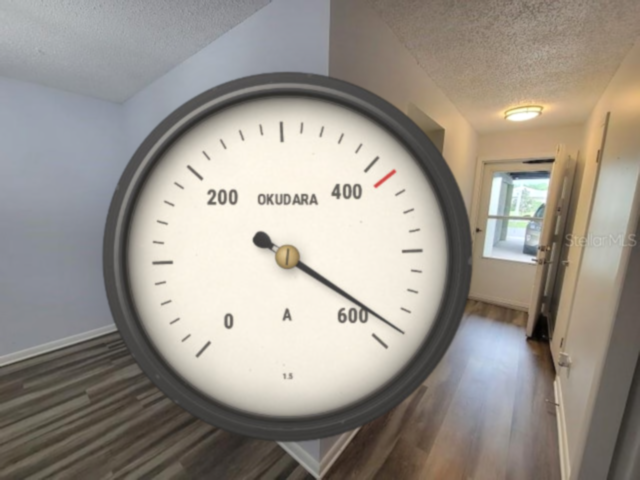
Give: 580
